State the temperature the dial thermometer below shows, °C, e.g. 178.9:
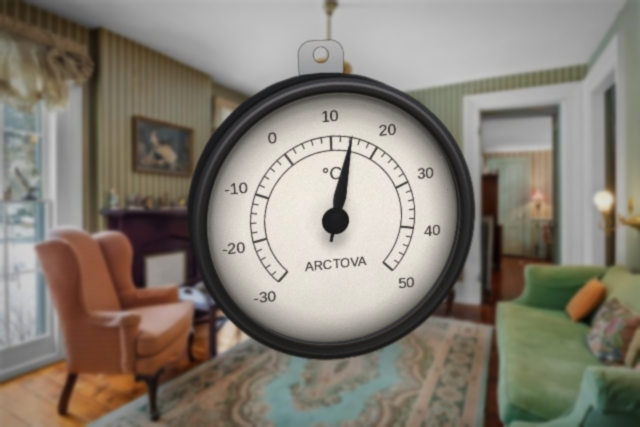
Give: 14
